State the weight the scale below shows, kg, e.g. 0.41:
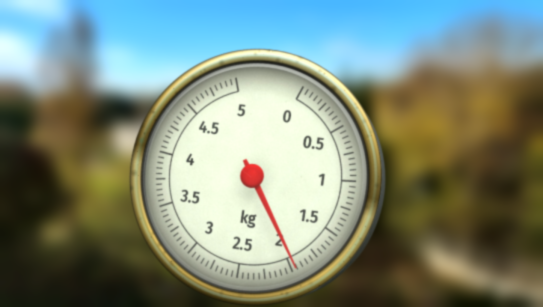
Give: 1.95
